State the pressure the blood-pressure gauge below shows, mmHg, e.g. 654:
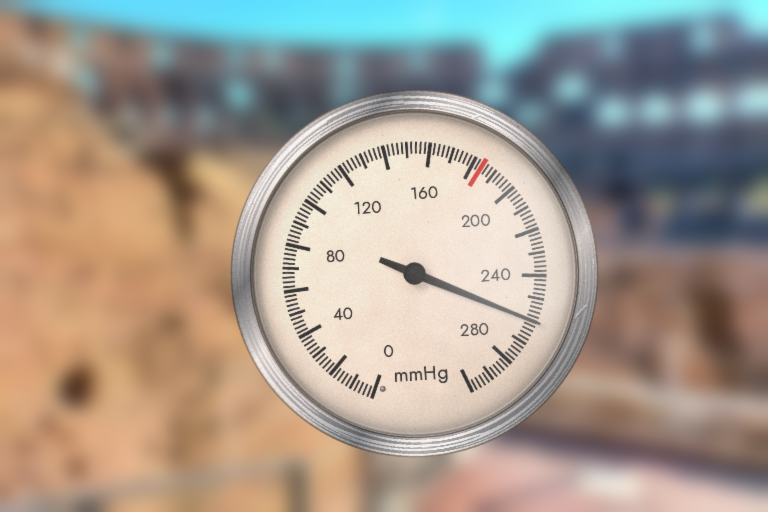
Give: 260
